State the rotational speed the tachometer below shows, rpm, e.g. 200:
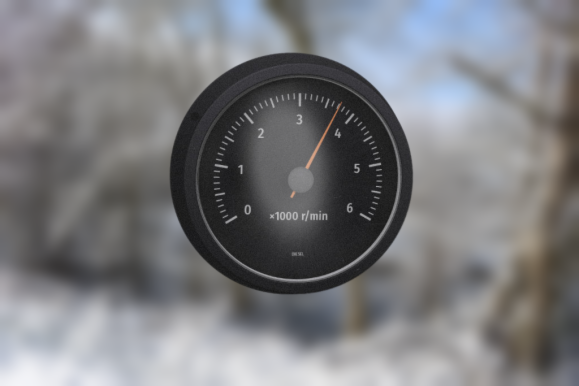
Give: 3700
